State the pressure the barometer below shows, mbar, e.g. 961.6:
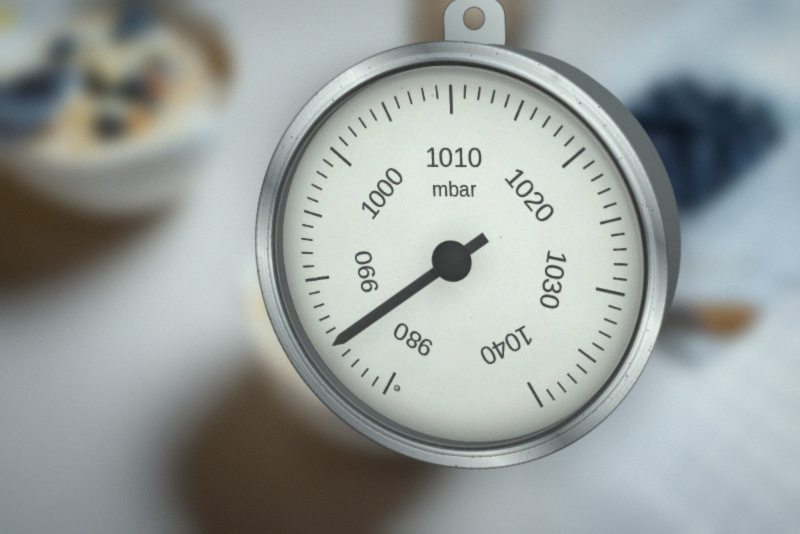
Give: 985
